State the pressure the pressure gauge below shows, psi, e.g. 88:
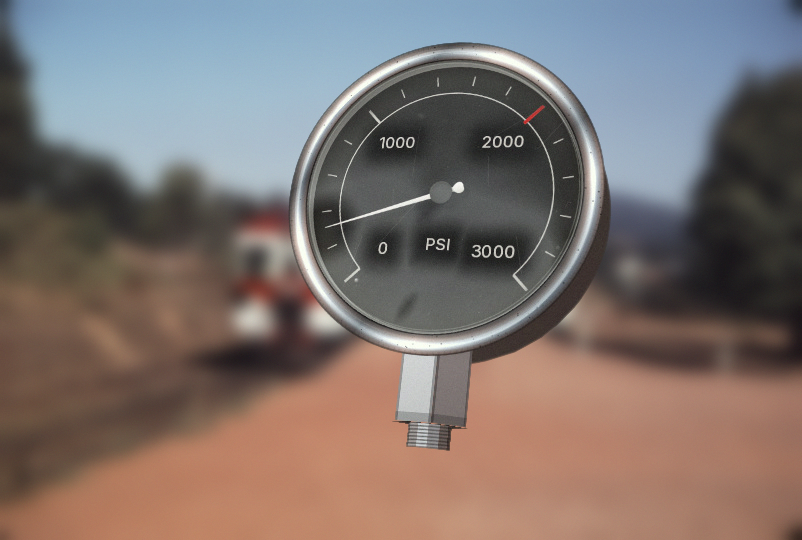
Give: 300
